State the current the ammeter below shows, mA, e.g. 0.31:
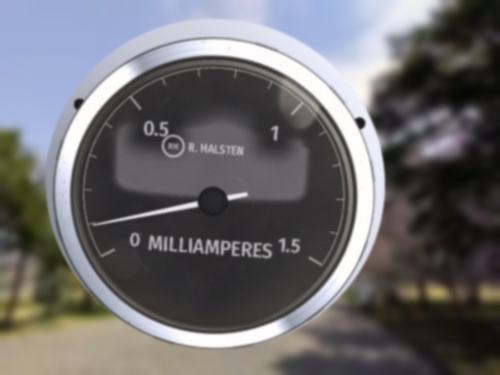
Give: 0.1
